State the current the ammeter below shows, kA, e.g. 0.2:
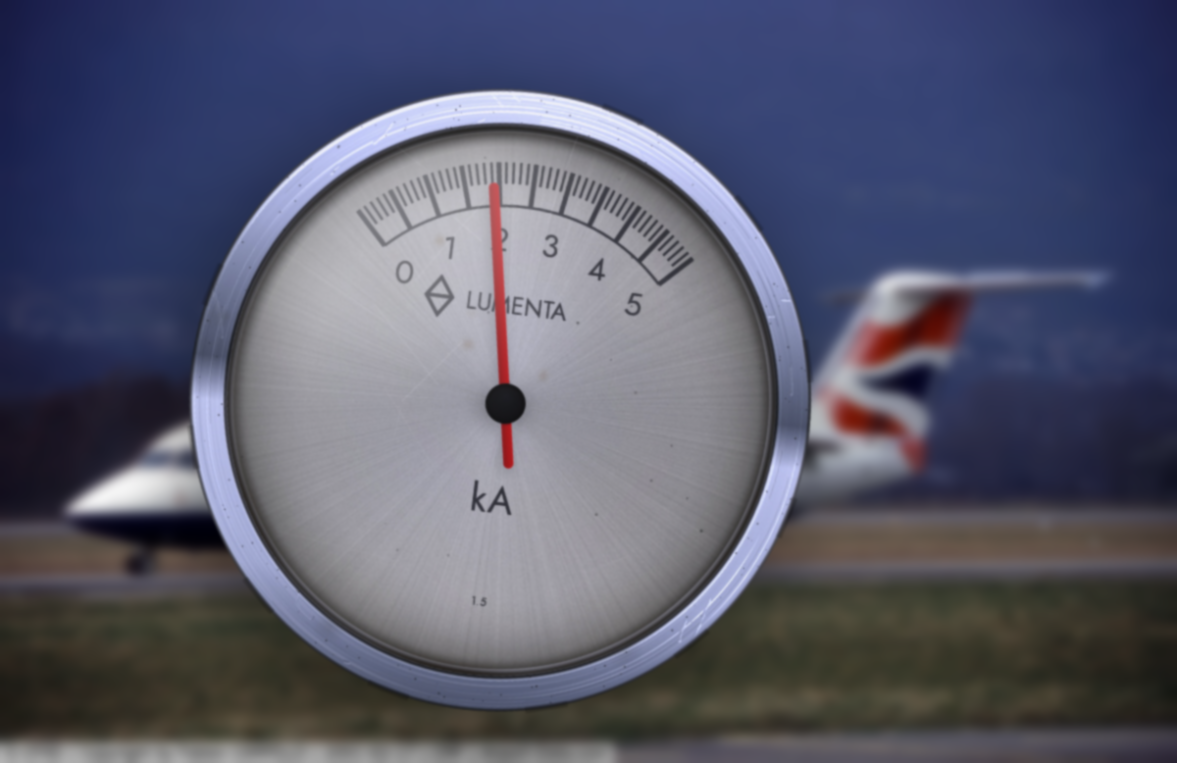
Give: 1.9
